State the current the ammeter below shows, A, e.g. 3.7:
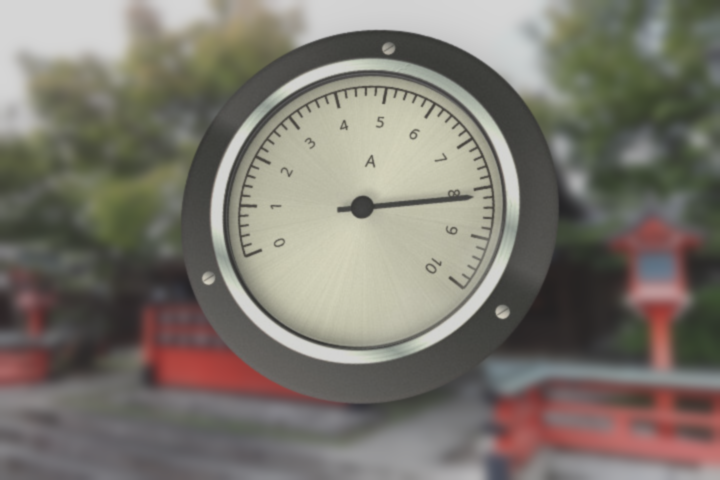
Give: 8.2
